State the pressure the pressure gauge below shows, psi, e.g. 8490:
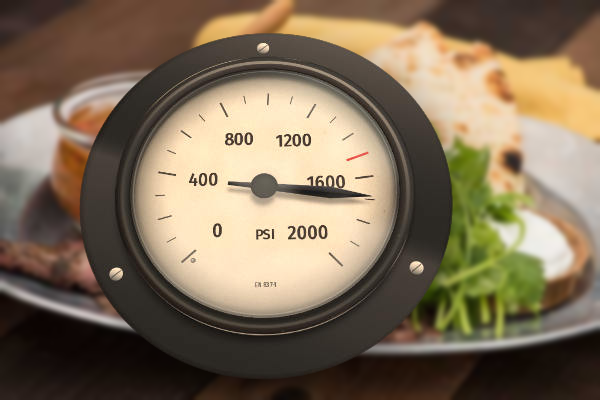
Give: 1700
